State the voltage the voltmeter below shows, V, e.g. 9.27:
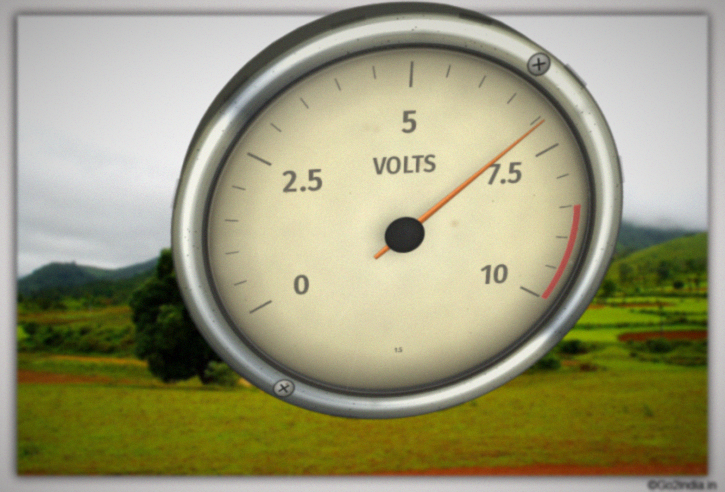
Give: 7
